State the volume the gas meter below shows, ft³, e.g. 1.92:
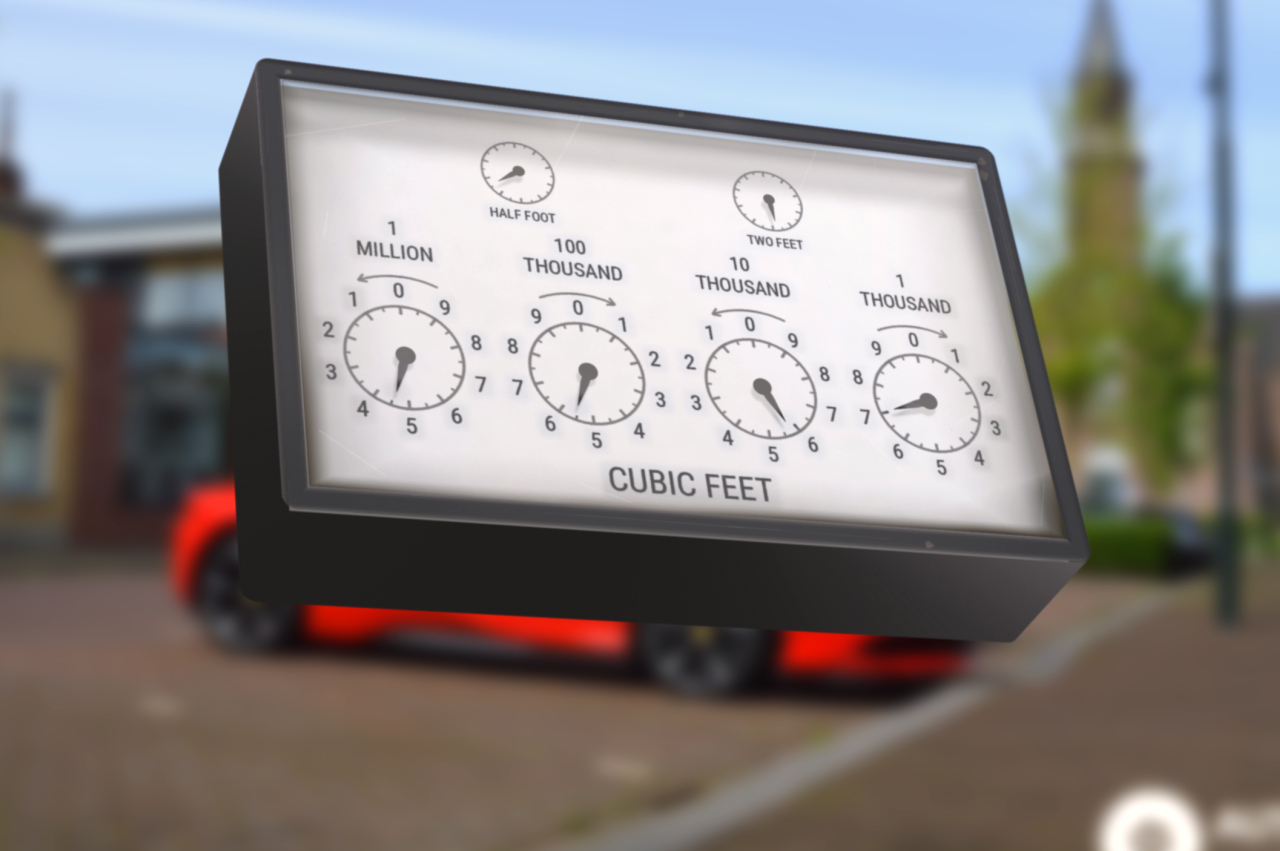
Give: 455700
